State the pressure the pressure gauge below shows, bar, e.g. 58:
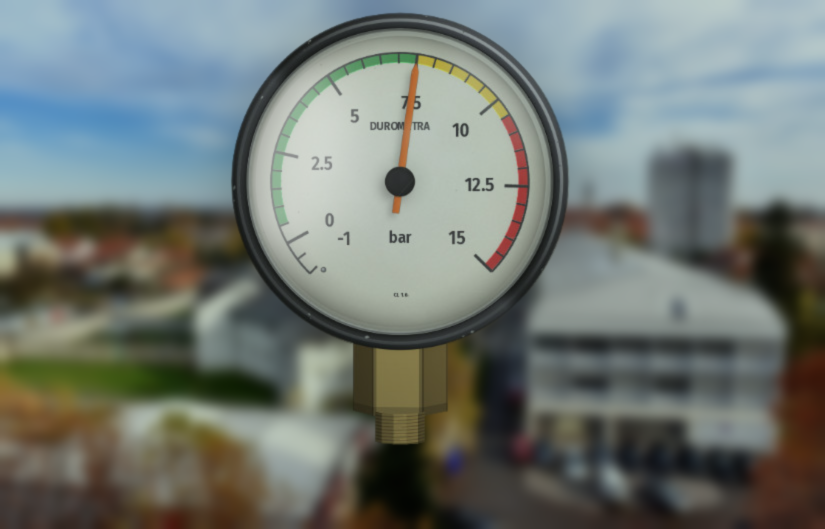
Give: 7.5
